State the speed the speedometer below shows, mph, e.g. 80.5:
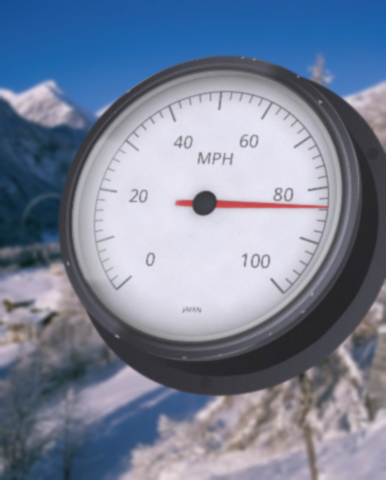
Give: 84
